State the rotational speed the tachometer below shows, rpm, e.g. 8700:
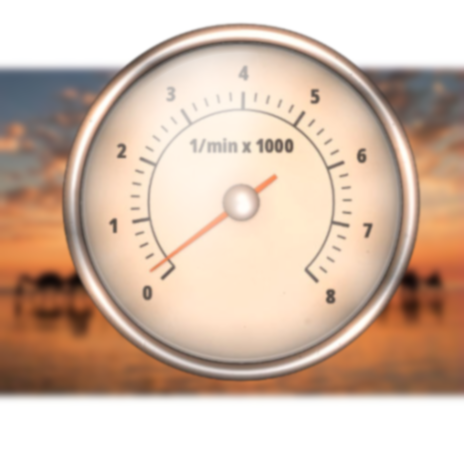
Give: 200
